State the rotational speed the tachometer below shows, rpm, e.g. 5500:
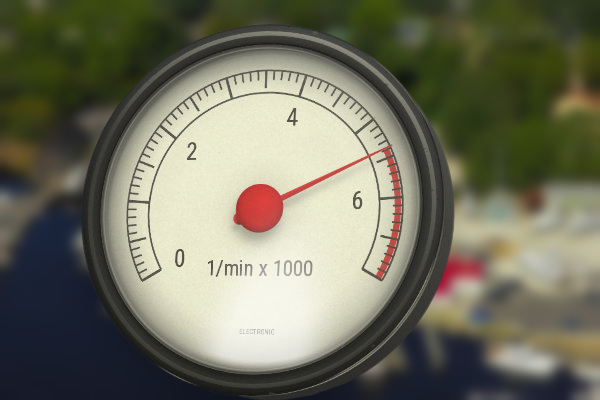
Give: 5400
